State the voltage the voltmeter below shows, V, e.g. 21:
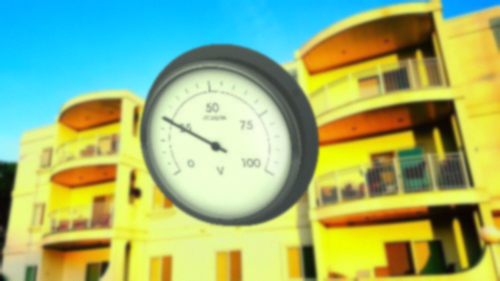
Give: 25
